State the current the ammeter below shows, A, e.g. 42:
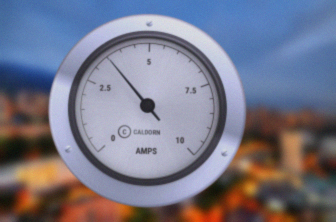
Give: 3.5
